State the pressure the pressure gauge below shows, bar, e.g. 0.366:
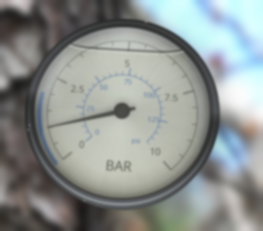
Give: 1
